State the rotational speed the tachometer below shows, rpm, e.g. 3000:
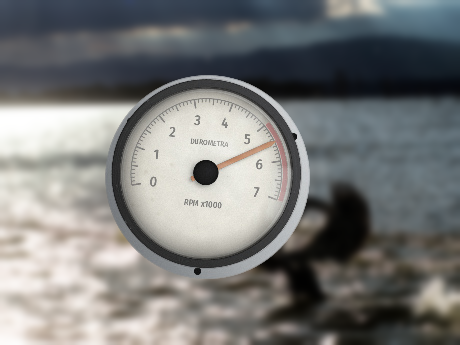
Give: 5500
